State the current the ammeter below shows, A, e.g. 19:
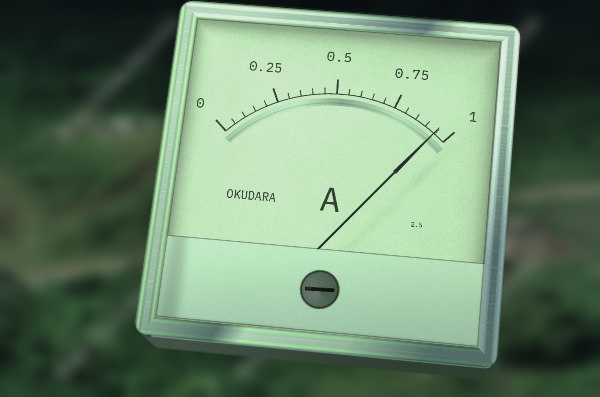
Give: 0.95
